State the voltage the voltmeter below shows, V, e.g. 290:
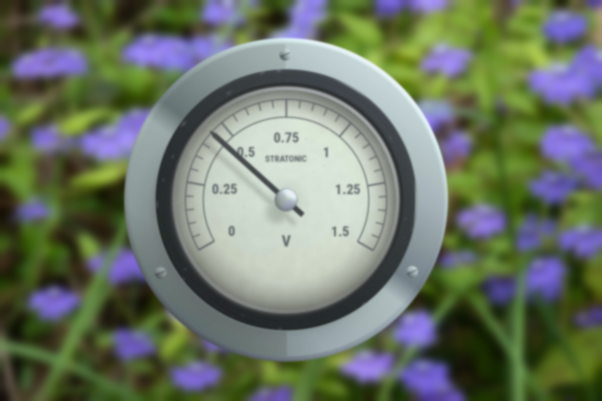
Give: 0.45
